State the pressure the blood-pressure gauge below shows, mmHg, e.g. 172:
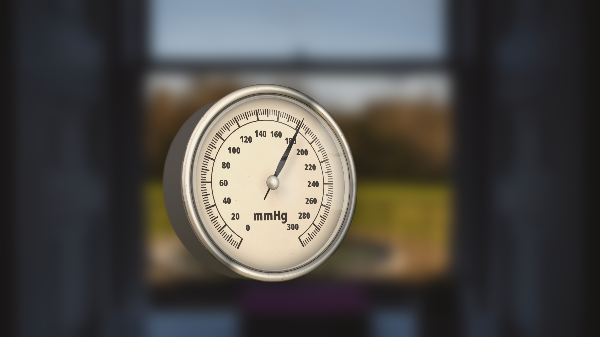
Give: 180
